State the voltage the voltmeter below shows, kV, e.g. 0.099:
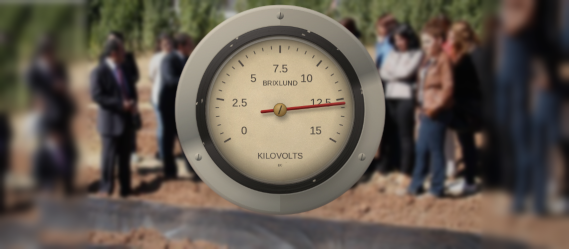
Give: 12.75
